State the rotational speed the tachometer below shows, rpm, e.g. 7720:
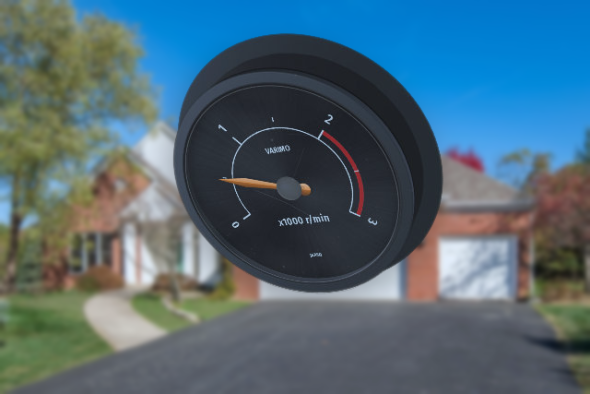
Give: 500
